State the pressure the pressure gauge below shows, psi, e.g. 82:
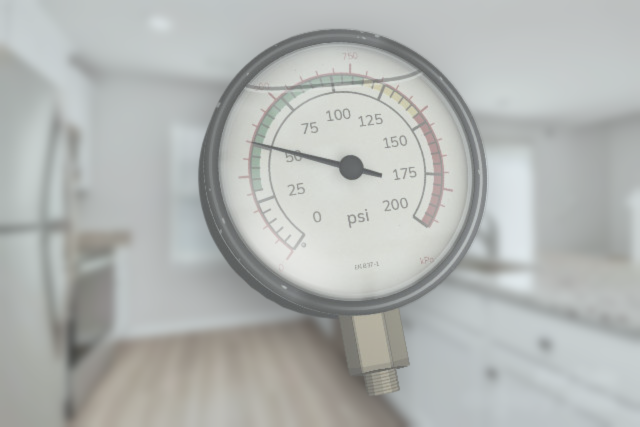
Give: 50
